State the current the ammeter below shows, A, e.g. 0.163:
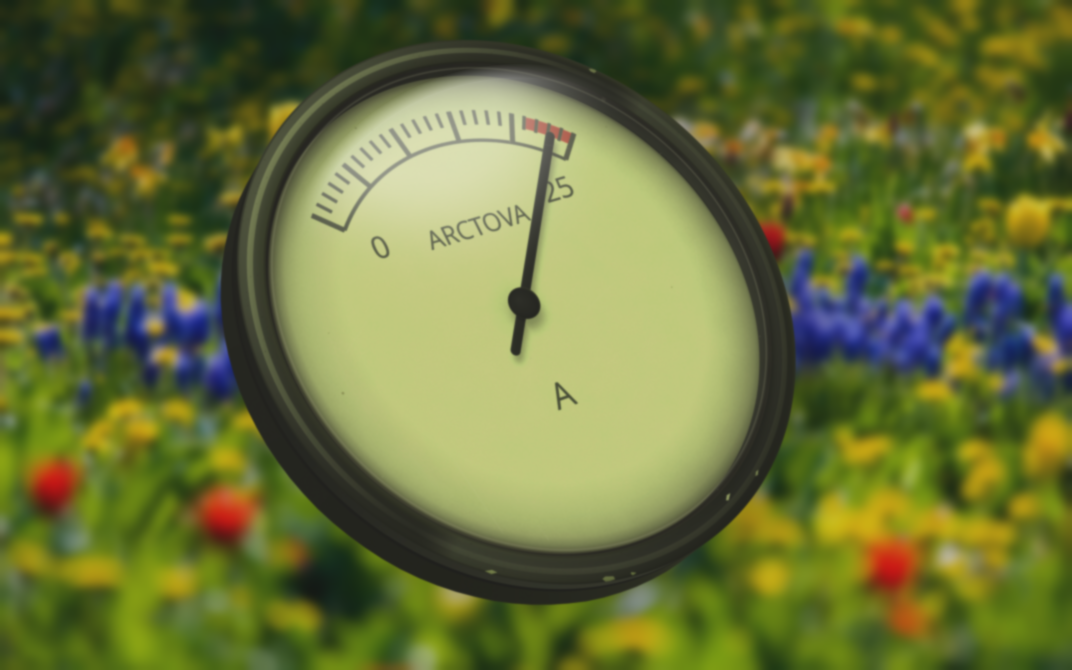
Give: 23
